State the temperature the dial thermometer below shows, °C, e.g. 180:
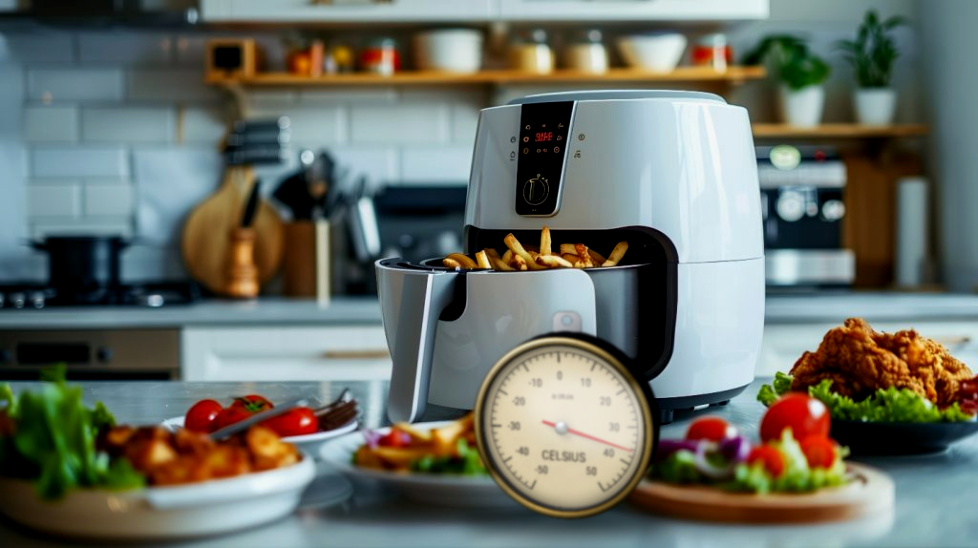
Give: 36
